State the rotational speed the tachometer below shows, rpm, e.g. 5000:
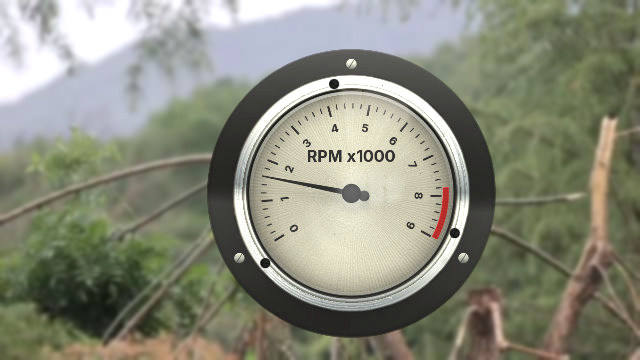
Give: 1600
